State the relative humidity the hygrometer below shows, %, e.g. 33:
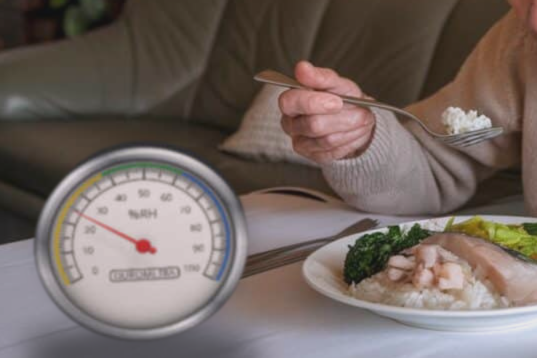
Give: 25
